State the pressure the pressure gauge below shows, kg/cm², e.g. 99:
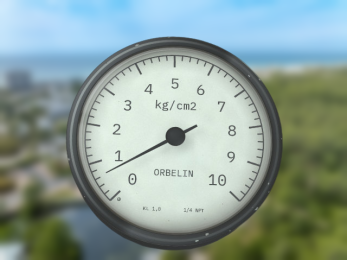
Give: 0.6
